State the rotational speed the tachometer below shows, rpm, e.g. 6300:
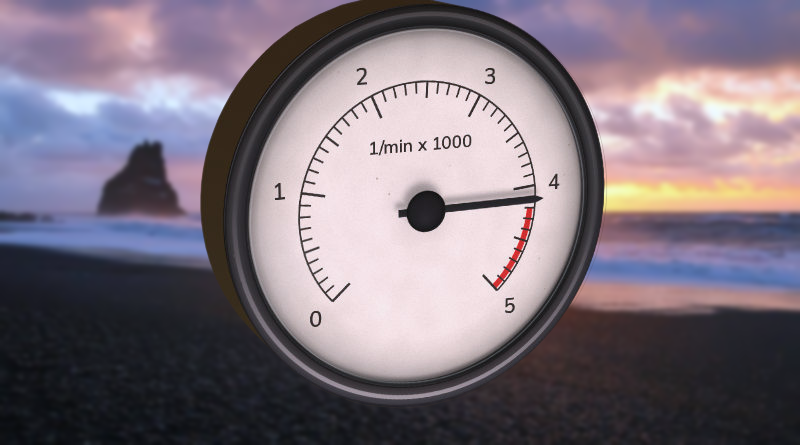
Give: 4100
